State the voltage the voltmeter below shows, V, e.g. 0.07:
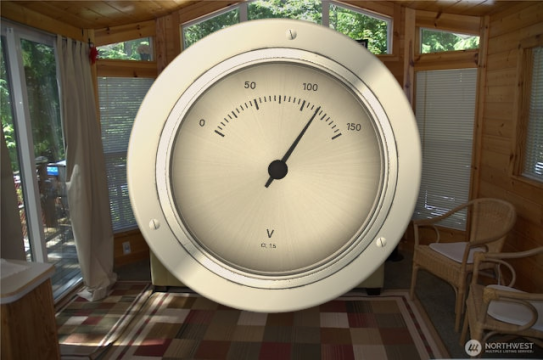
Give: 115
